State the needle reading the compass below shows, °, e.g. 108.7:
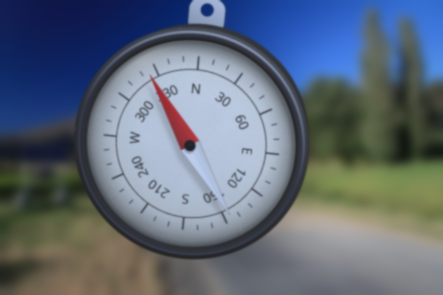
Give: 325
